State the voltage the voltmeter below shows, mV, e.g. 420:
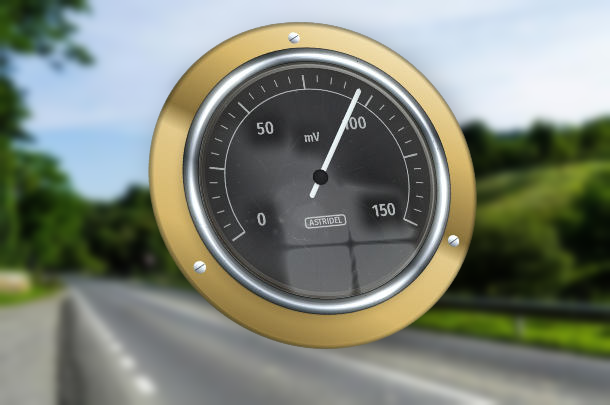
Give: 95
